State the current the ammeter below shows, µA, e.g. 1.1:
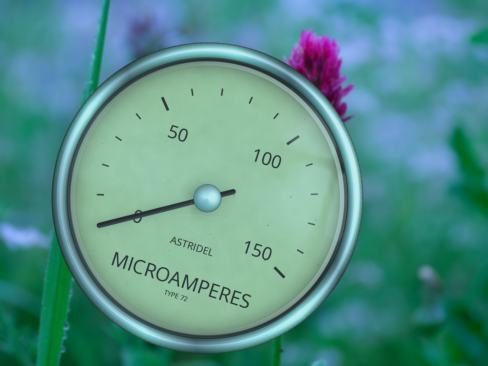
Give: 0
